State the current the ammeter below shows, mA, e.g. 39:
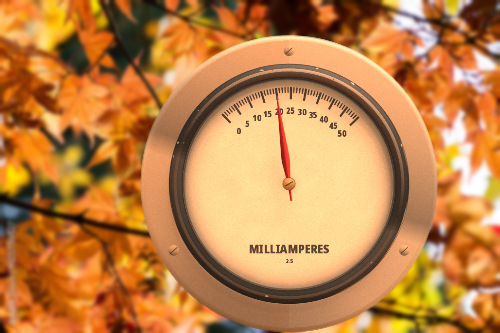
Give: 20
